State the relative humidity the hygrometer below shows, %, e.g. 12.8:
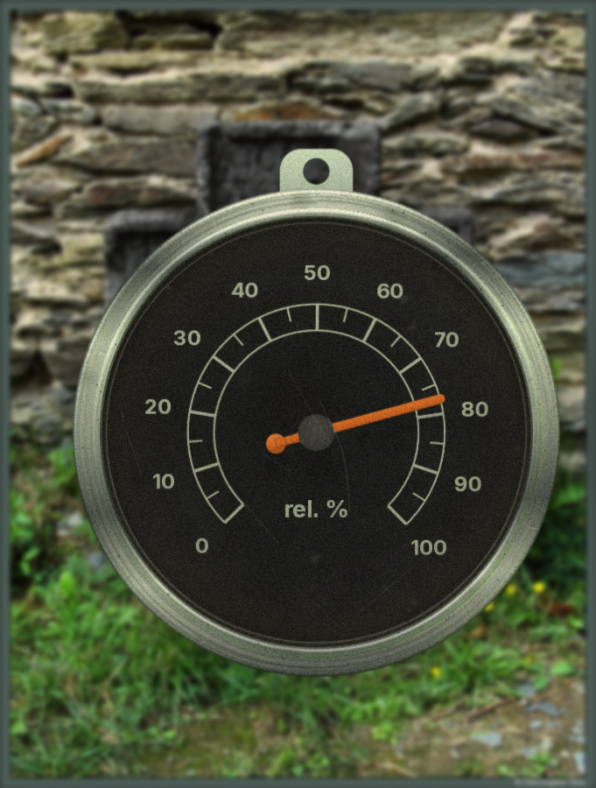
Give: 77.5
